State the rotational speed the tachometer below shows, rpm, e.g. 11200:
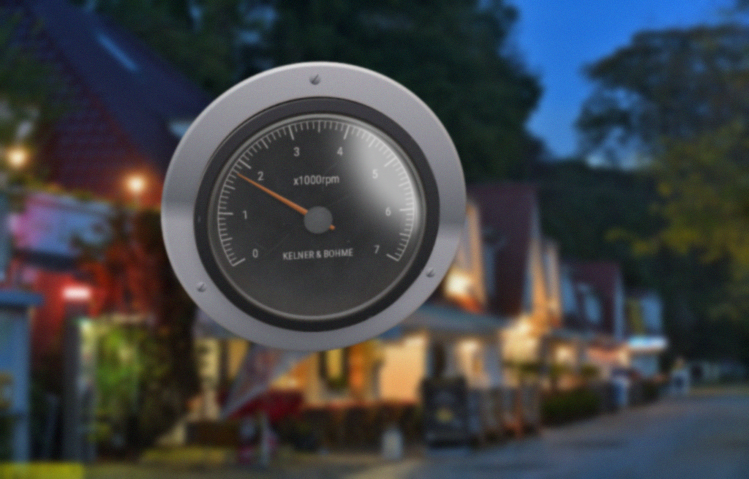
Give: 1800
